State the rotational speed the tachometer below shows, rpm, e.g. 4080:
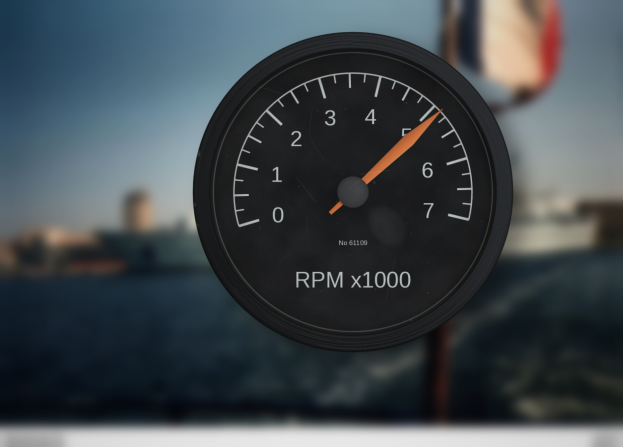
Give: 5125
